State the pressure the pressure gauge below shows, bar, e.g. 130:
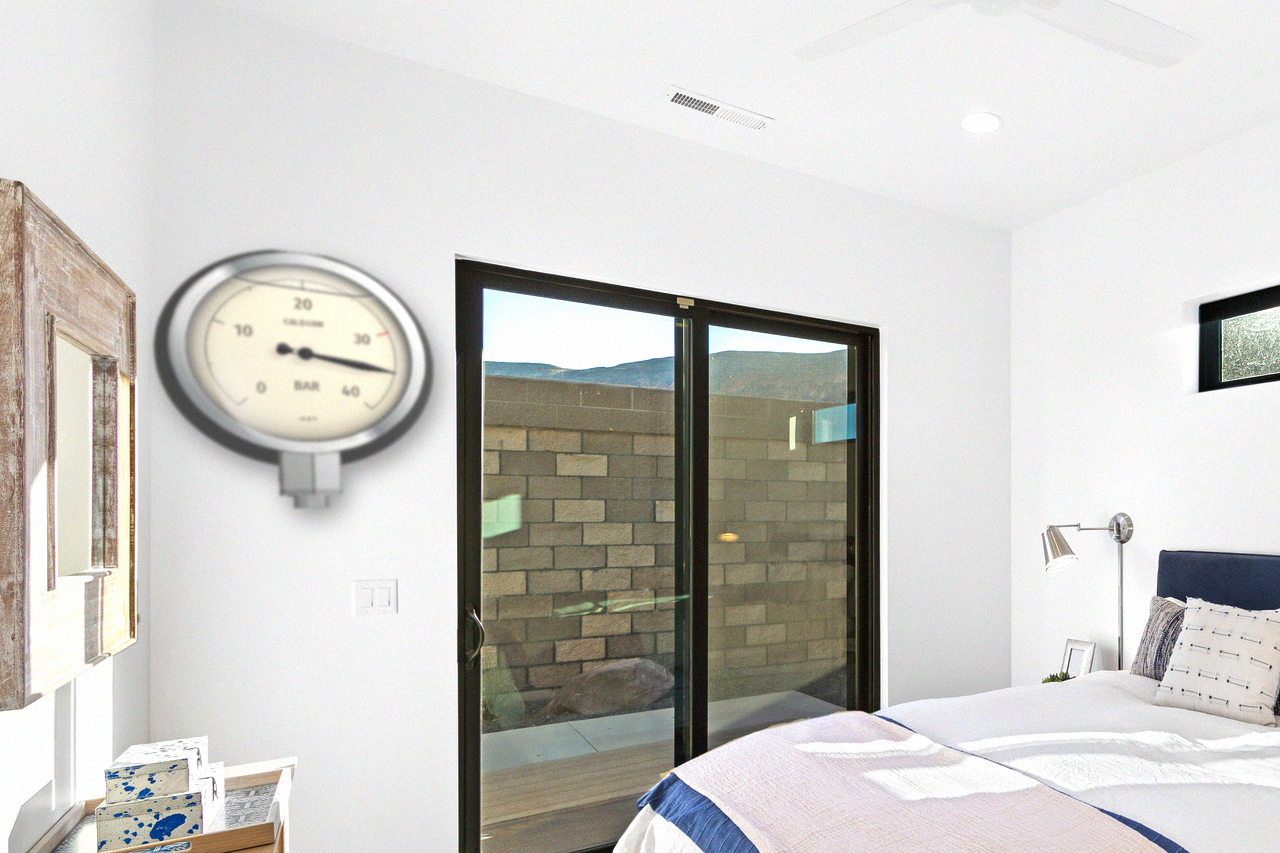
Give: 35
